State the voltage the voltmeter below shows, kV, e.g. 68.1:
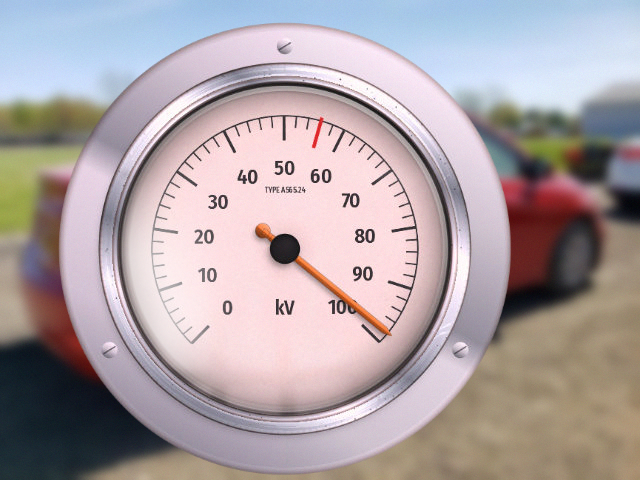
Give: 98
